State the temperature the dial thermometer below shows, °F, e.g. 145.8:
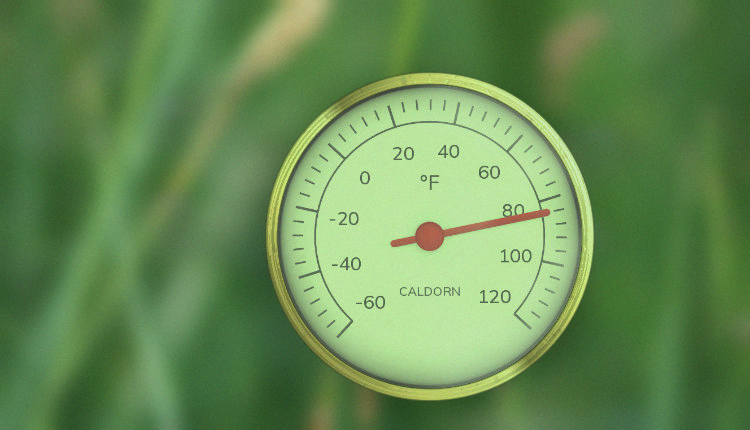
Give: 84
